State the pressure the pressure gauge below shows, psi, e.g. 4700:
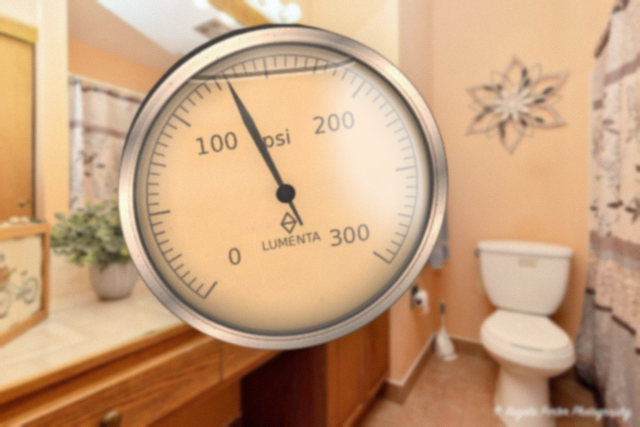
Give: 130
